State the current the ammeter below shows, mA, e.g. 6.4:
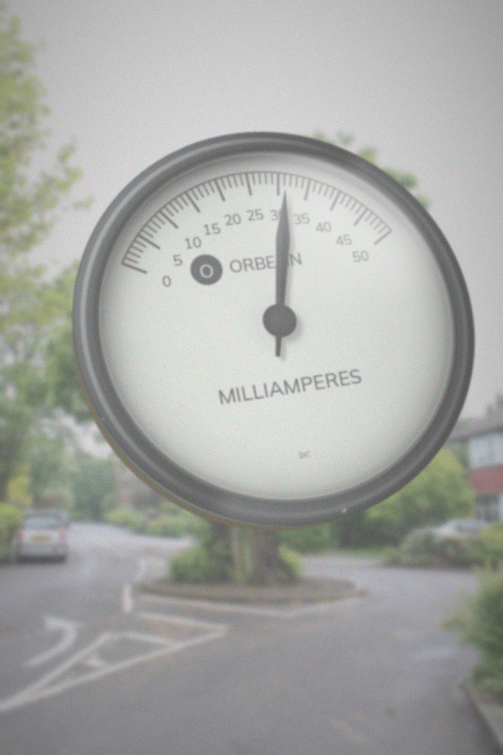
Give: 31
